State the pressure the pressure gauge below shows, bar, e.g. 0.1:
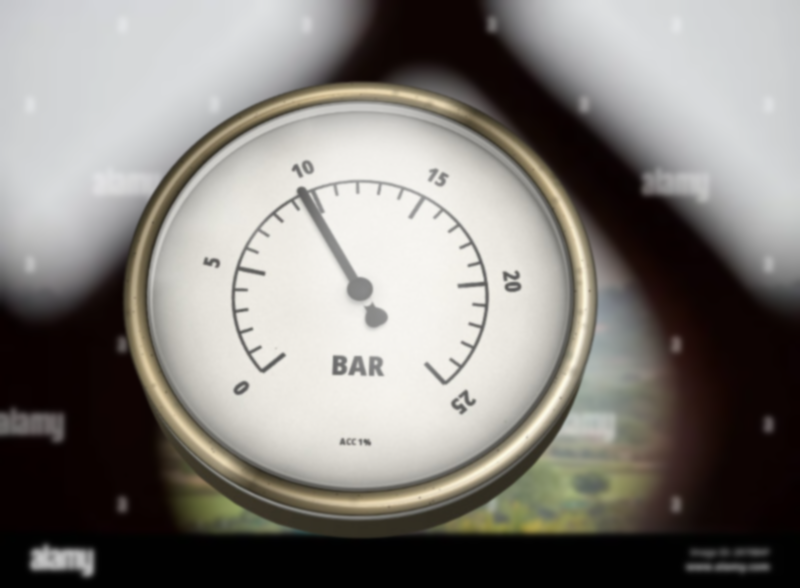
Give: 9.5
